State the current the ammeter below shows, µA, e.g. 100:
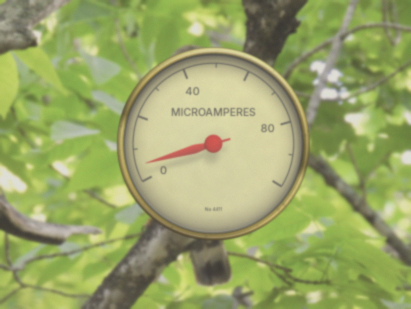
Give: 5
